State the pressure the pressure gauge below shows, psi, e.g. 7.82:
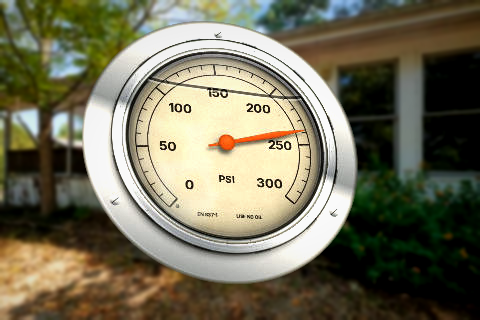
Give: 240
